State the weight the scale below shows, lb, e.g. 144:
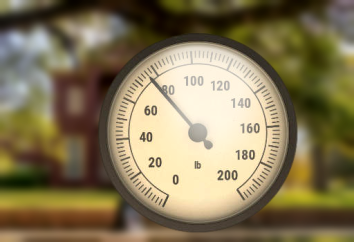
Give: 76
